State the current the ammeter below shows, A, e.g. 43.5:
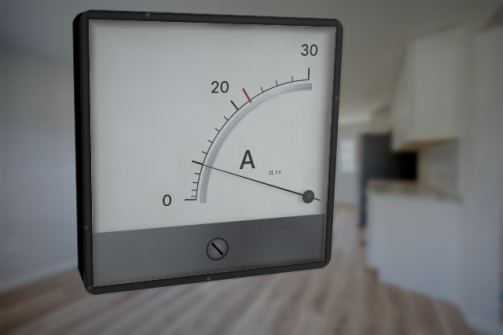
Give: 10
